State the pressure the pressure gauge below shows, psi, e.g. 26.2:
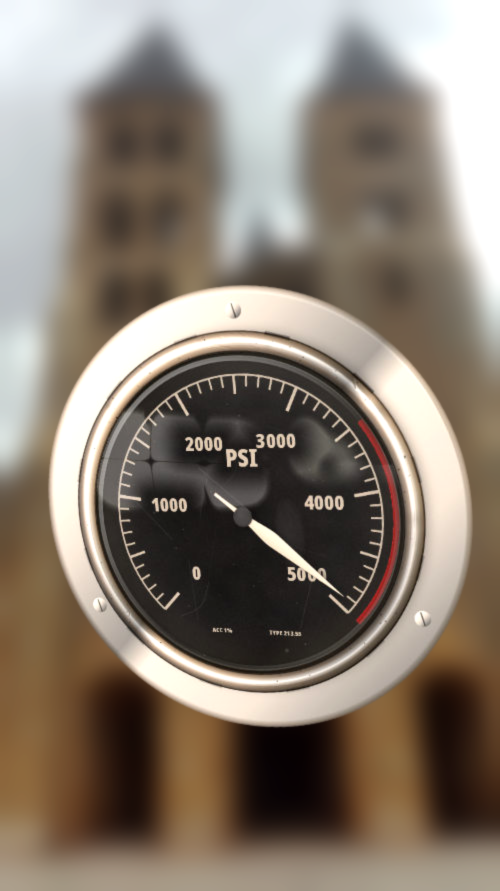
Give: 4900
